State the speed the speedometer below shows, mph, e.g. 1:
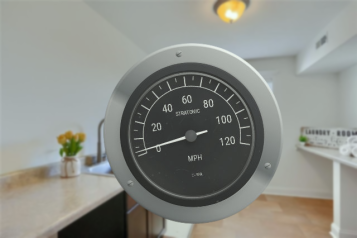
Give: 2.5
